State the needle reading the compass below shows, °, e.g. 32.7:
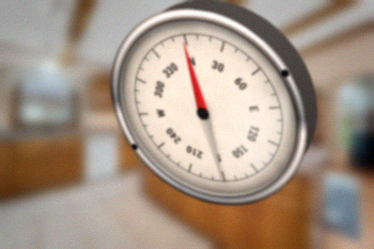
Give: 0
